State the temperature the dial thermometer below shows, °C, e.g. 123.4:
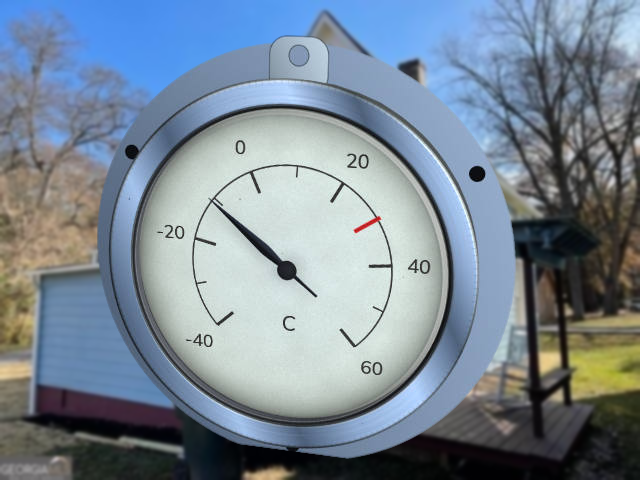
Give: -10
